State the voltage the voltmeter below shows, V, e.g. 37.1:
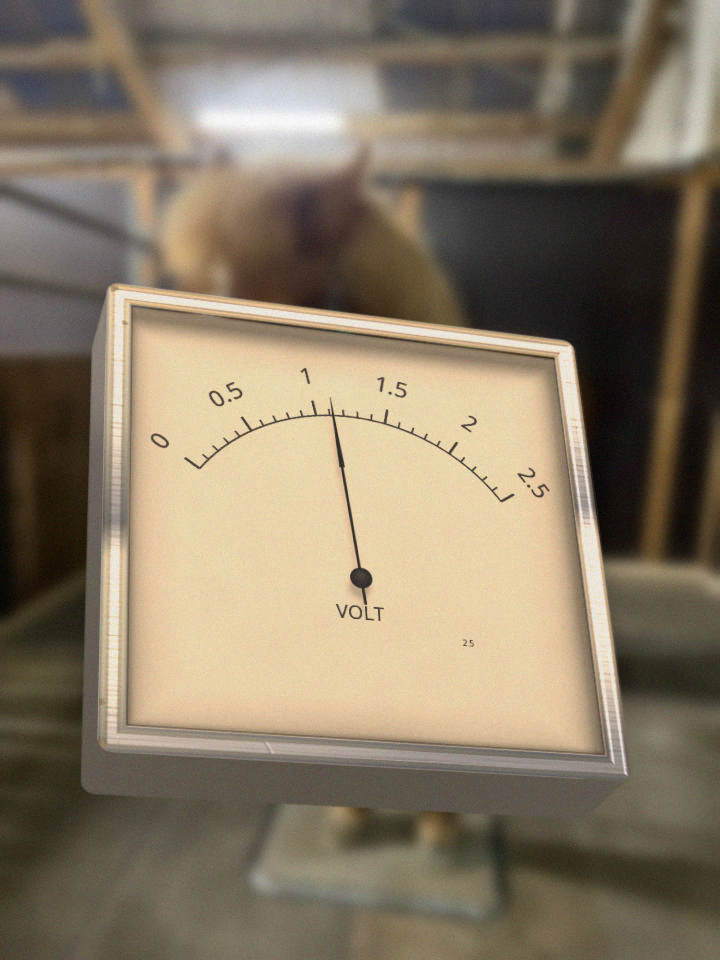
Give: 1.1
